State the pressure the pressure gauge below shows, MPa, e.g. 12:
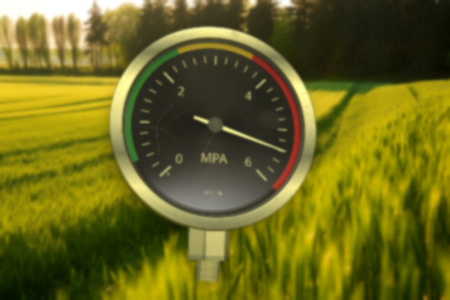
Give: 5.4
